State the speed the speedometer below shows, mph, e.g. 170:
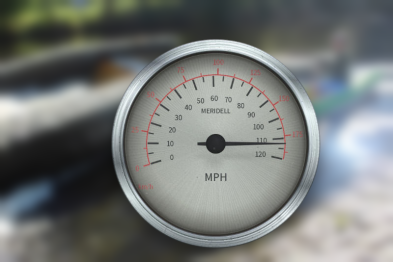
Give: 112.5
